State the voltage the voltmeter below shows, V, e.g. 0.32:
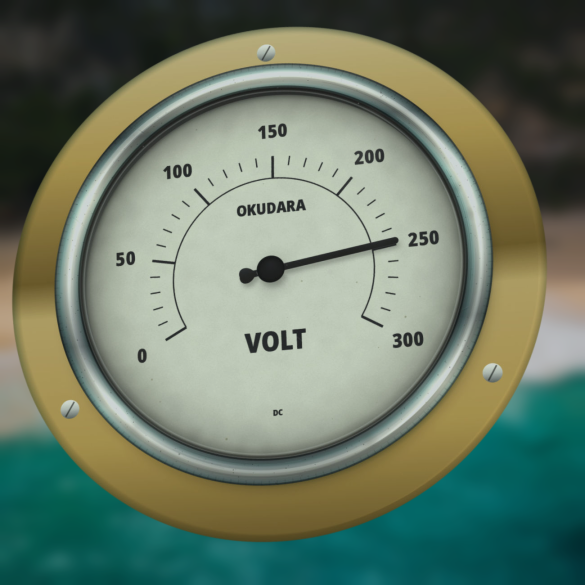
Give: 250
